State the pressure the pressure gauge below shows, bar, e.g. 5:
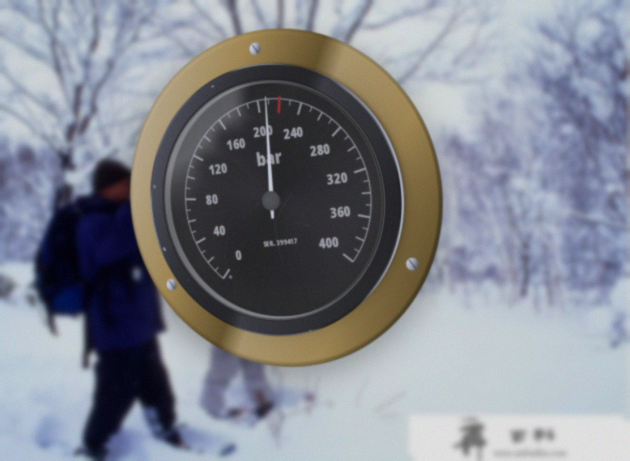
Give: 210
